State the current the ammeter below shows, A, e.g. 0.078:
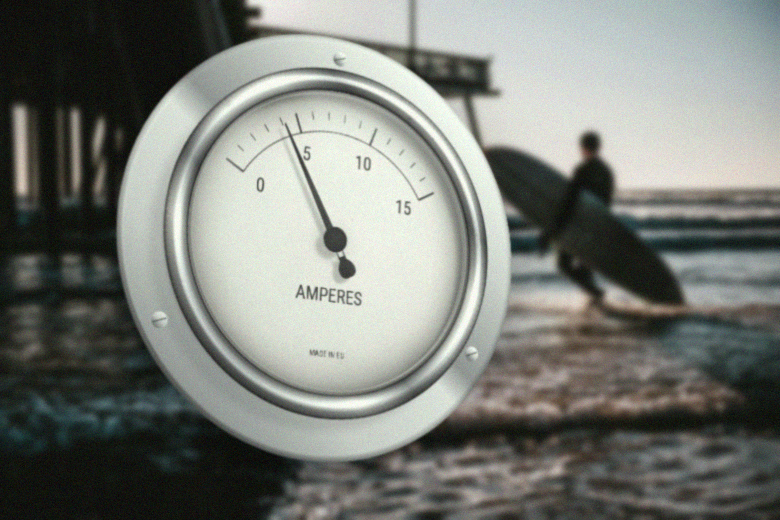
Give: 4
